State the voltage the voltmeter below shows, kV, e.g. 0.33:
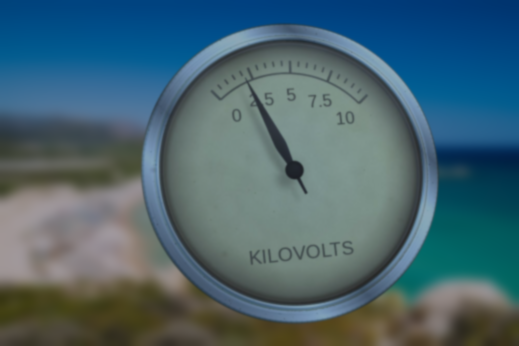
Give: 2
